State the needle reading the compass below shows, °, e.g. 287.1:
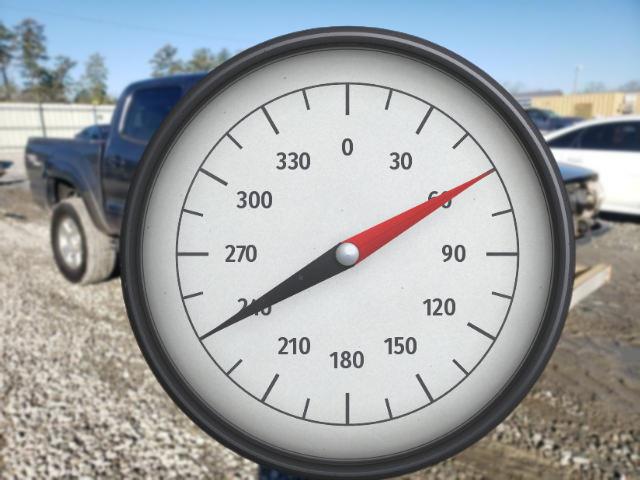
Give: 60
